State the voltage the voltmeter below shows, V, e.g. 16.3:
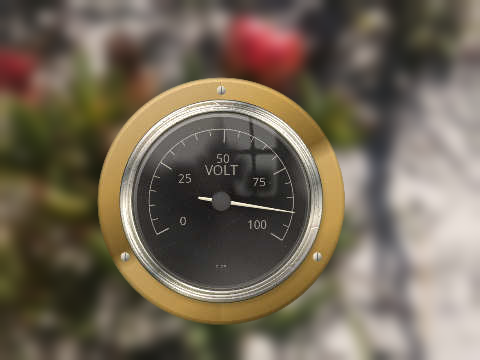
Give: 90
